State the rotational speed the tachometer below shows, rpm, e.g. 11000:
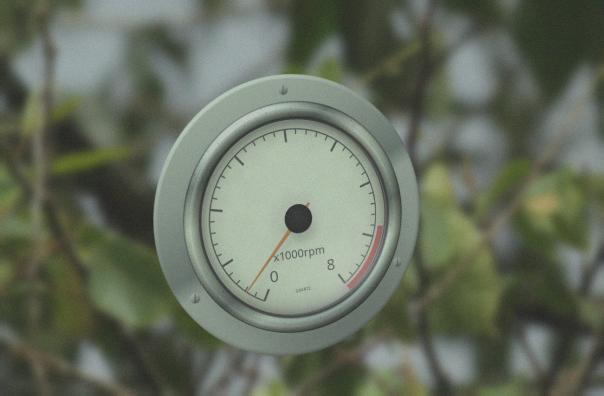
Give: 400
